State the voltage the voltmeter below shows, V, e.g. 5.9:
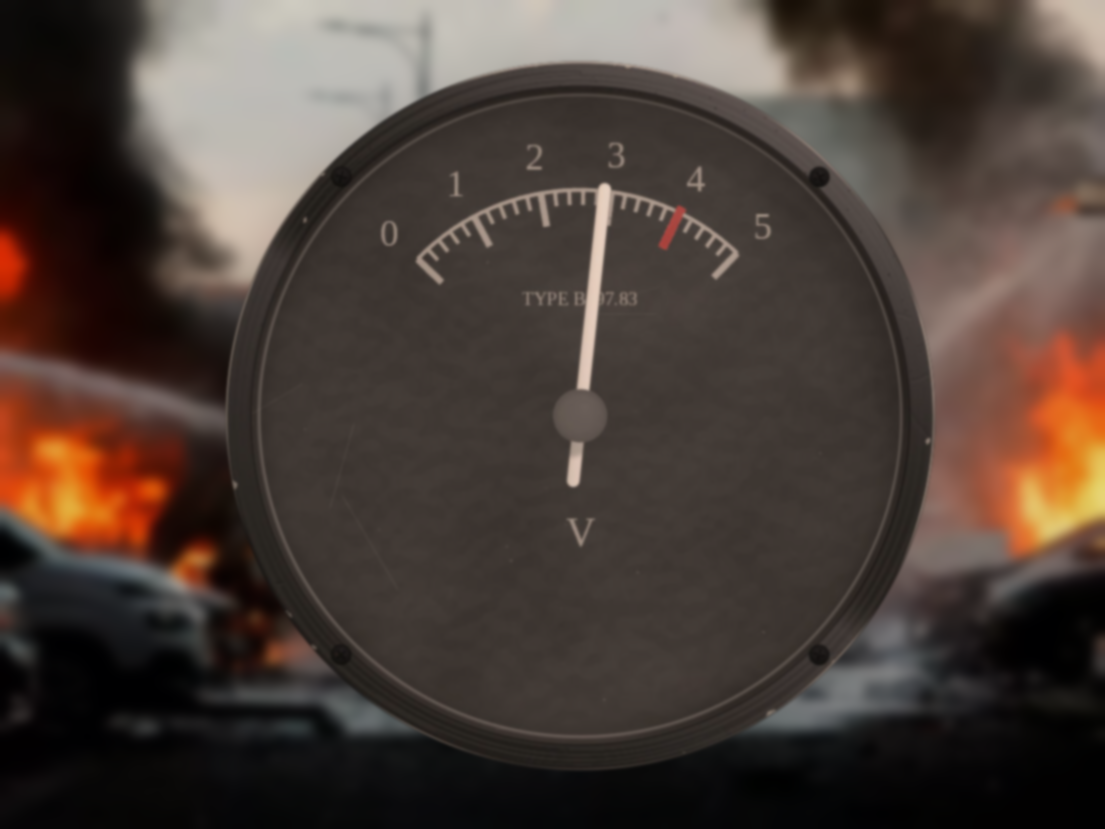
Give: 2.9
